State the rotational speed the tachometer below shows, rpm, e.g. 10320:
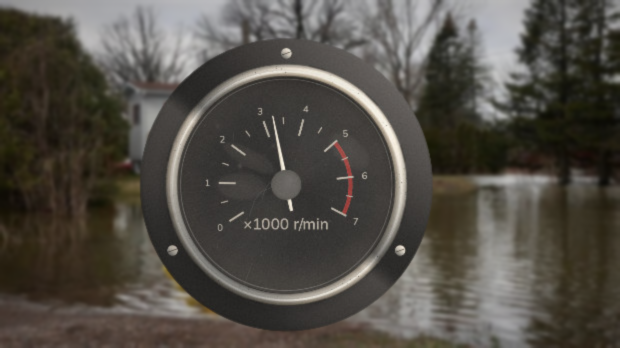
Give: 3250
